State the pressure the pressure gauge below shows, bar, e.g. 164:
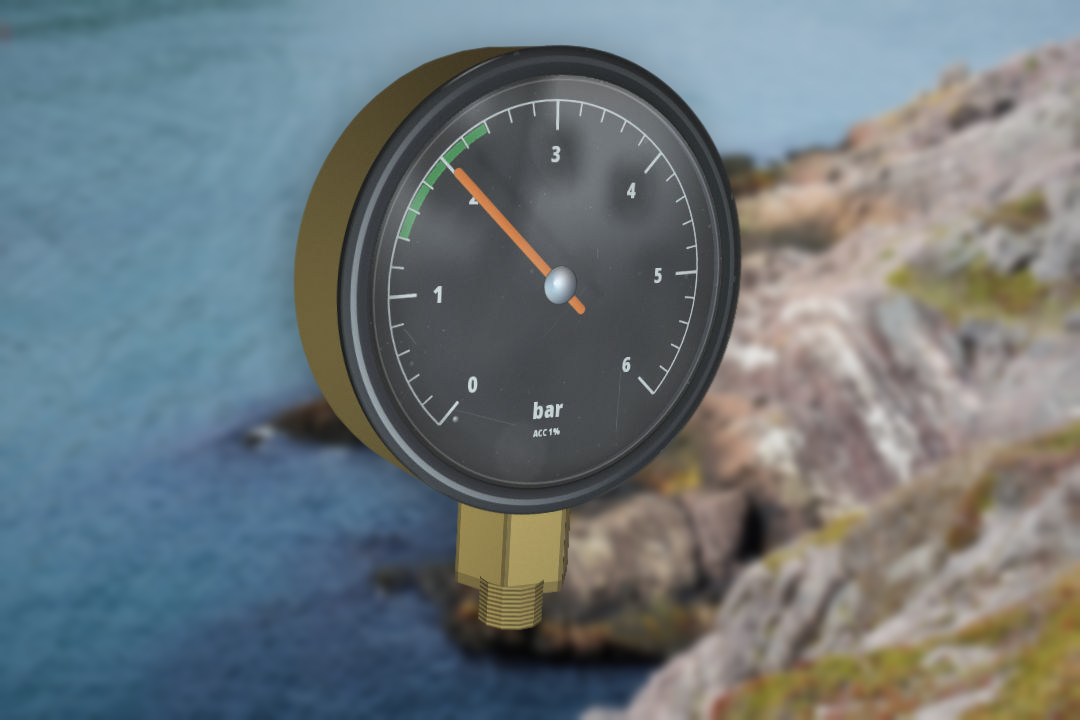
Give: 2
